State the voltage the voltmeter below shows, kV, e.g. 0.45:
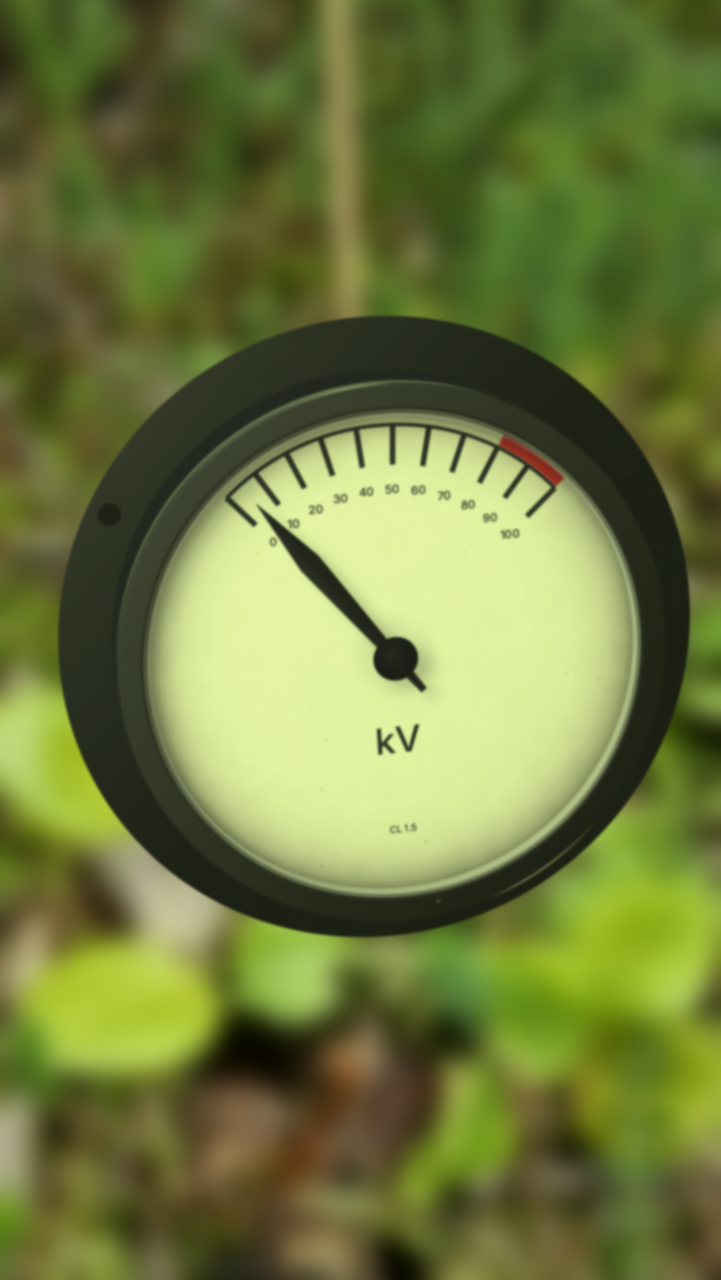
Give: 5
